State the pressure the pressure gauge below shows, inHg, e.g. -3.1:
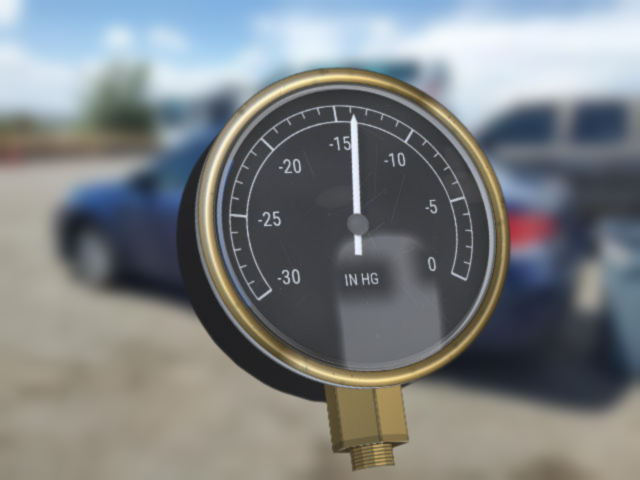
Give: -14
